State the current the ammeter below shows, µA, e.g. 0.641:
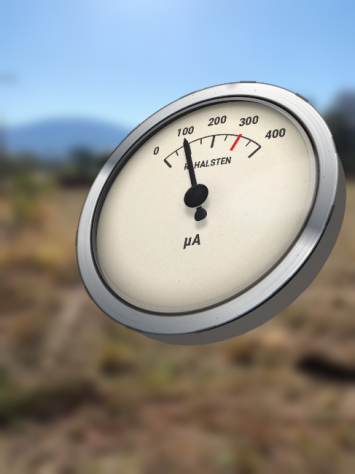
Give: 100
